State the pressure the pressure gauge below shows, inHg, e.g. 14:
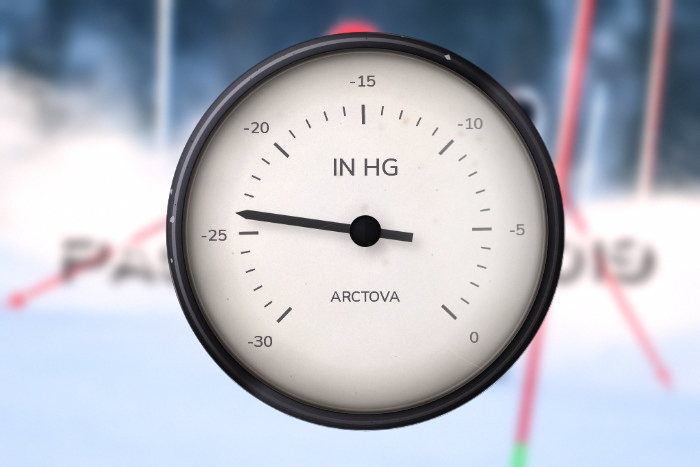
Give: -24
